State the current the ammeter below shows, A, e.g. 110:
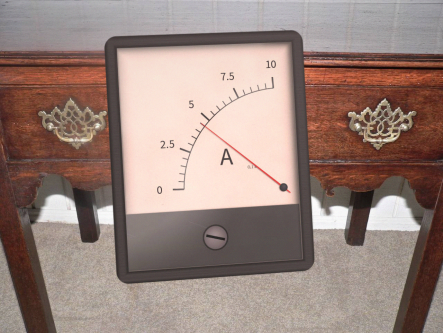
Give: 4.5
